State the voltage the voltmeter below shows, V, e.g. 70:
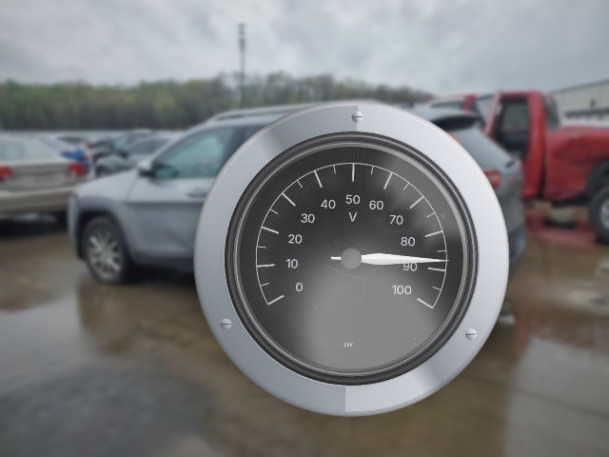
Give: 87.5
